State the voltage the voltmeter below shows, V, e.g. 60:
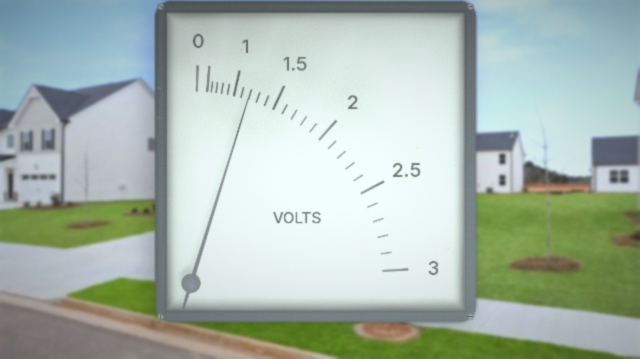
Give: 1.2
